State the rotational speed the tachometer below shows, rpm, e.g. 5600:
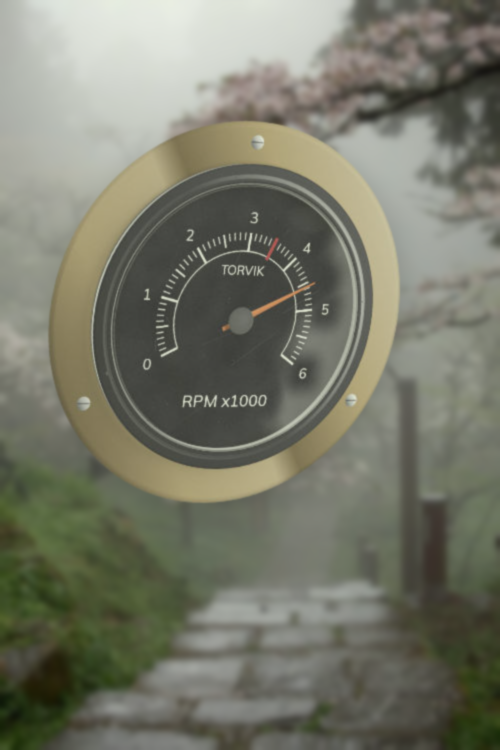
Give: 4500
